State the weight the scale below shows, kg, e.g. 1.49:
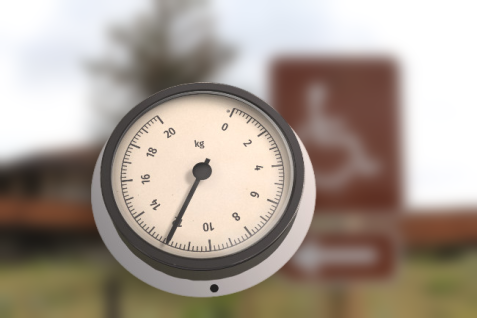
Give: 12
